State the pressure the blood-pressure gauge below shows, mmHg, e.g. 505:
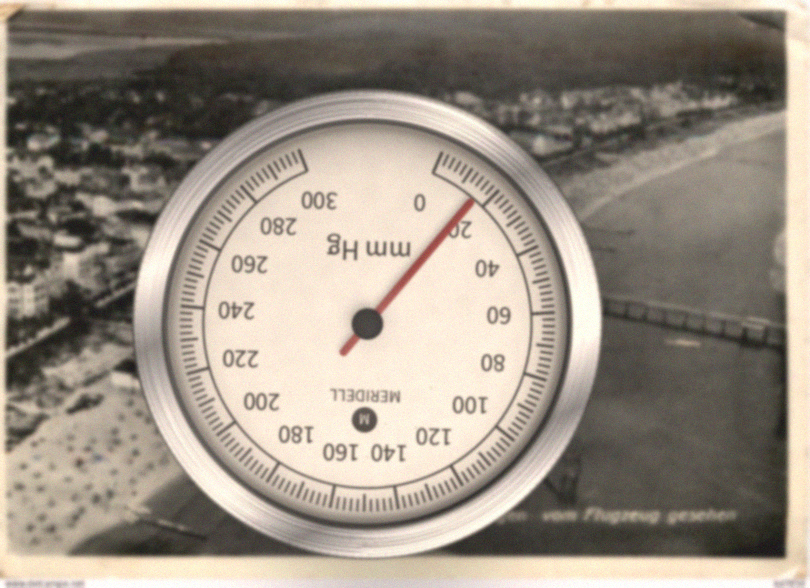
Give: 16
